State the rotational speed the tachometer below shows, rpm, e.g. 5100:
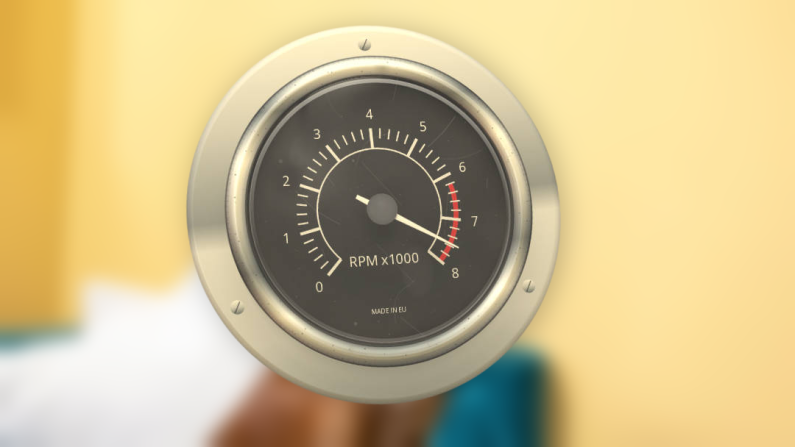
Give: 7600
